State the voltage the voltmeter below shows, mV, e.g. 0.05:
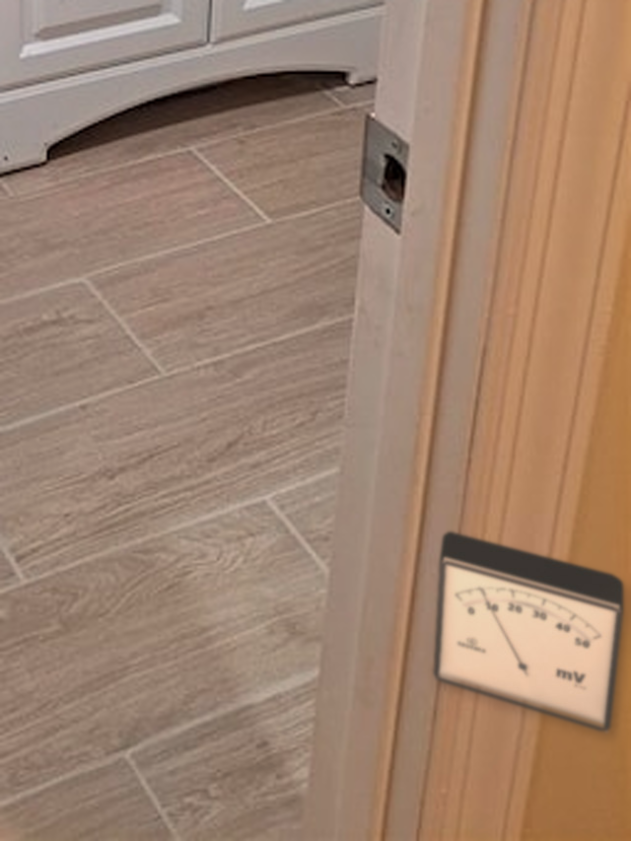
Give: 10
